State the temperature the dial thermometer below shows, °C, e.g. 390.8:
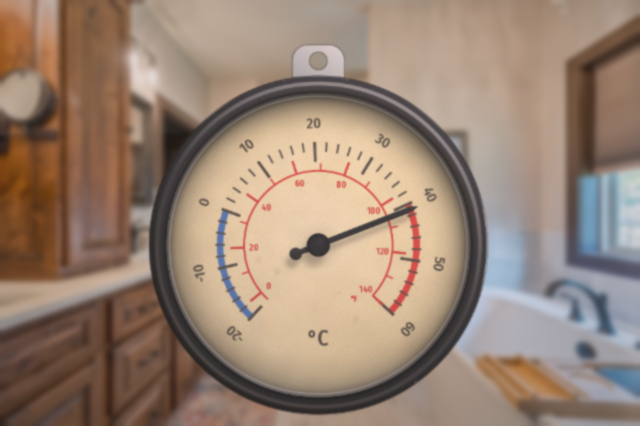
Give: 41
